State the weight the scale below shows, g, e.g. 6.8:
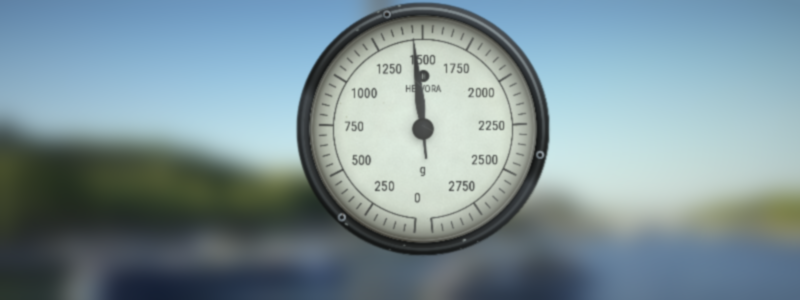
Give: 1450
